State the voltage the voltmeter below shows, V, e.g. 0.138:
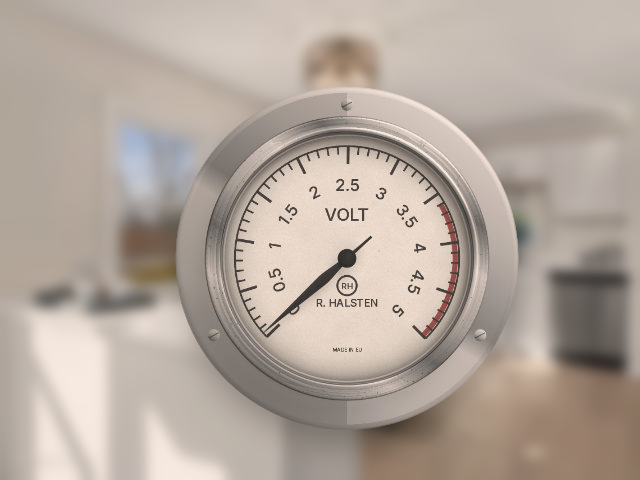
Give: 0.05
